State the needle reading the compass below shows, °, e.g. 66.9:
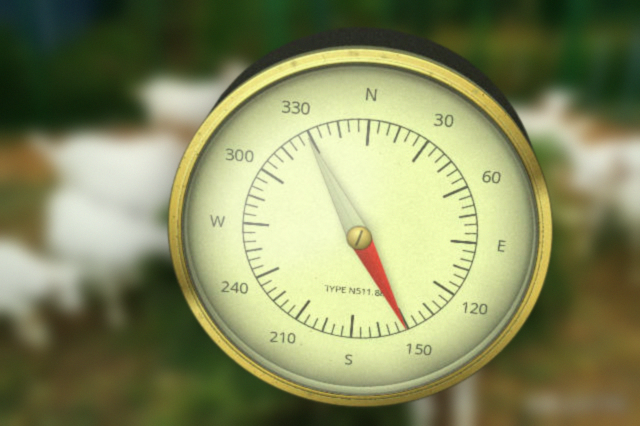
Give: 150
